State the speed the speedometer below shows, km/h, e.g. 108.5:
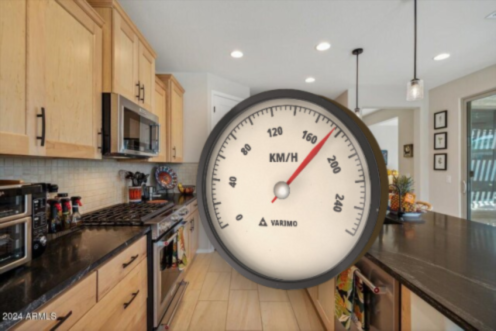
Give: 176
